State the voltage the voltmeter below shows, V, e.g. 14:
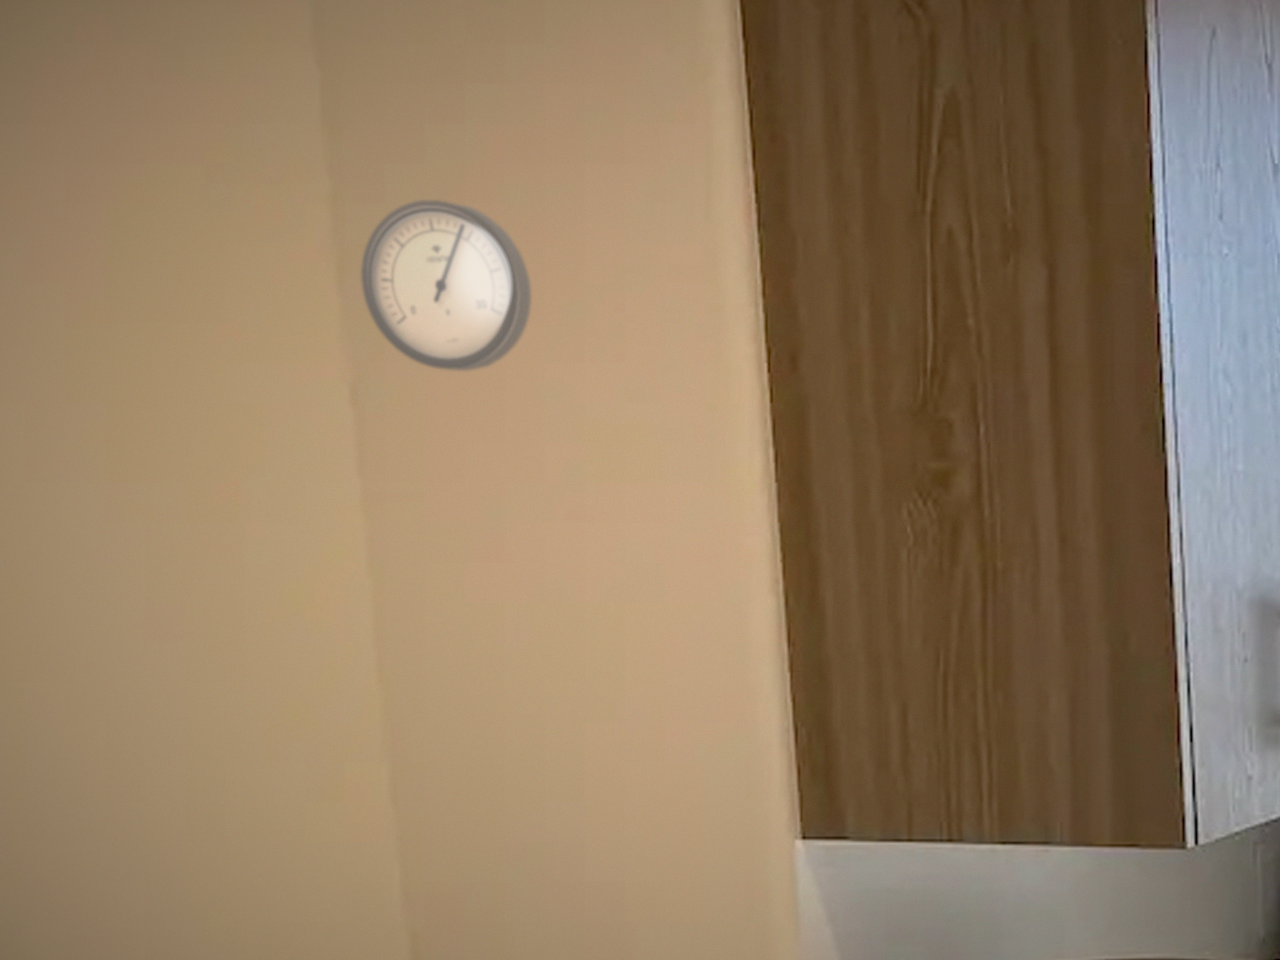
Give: 19
